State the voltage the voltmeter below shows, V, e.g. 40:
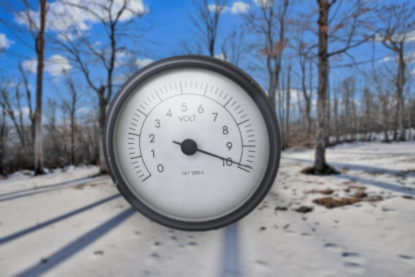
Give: 9.8
